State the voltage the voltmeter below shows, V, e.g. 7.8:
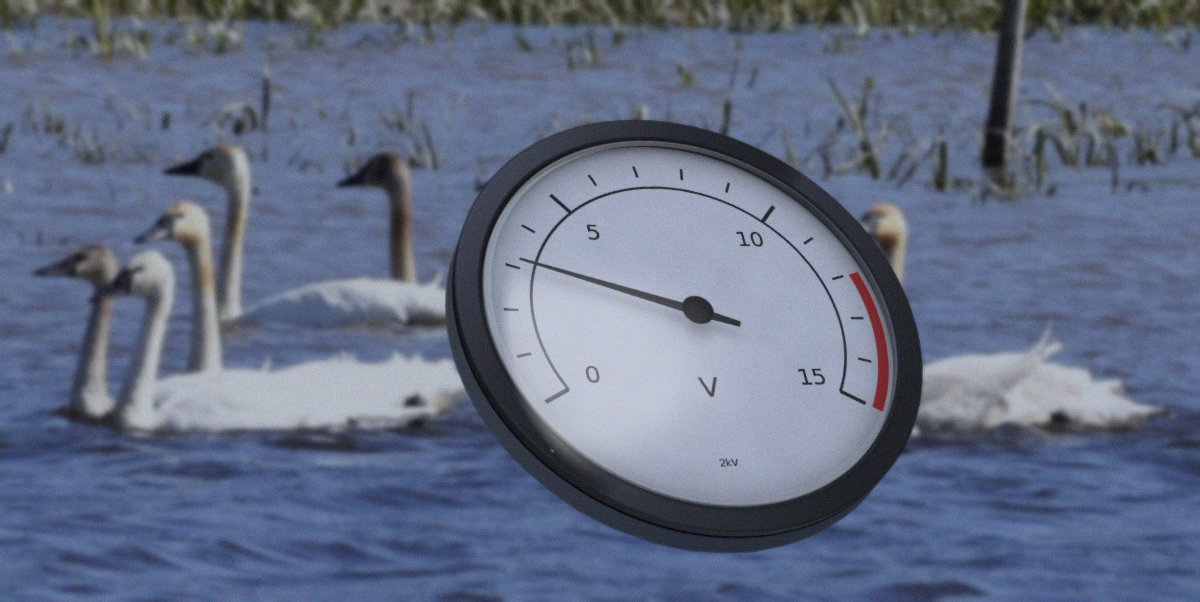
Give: 3
